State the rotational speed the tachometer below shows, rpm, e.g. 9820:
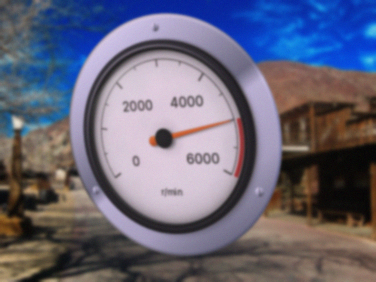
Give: 5000
